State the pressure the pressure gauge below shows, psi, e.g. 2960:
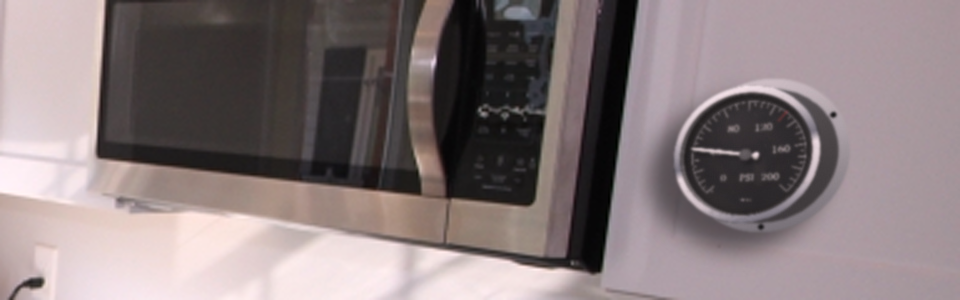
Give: 40
